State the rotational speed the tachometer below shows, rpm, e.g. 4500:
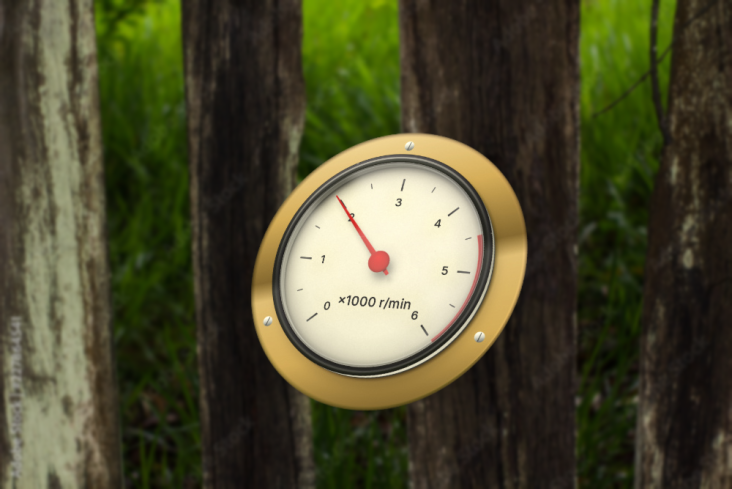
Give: 2000
